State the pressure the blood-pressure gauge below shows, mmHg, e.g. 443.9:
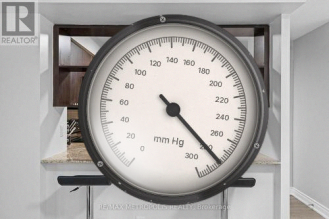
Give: 280
